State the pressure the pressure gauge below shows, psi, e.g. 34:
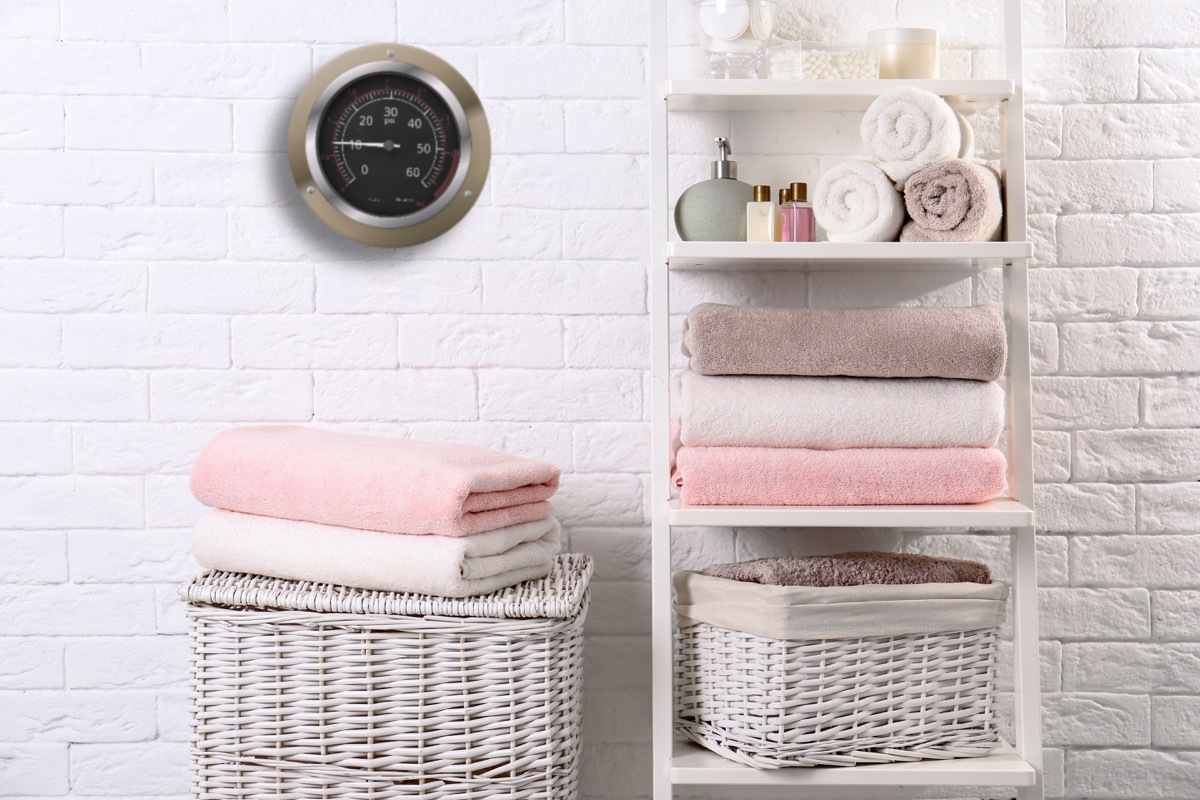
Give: 10
